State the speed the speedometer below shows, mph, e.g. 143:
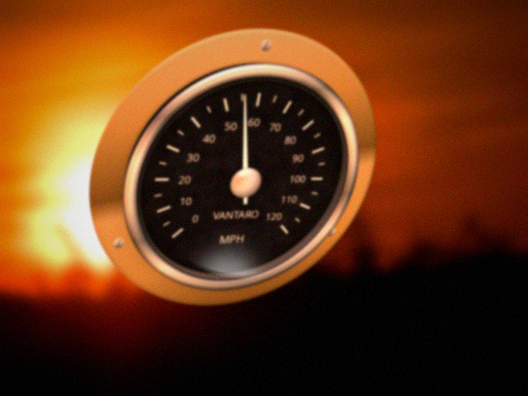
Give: 55
